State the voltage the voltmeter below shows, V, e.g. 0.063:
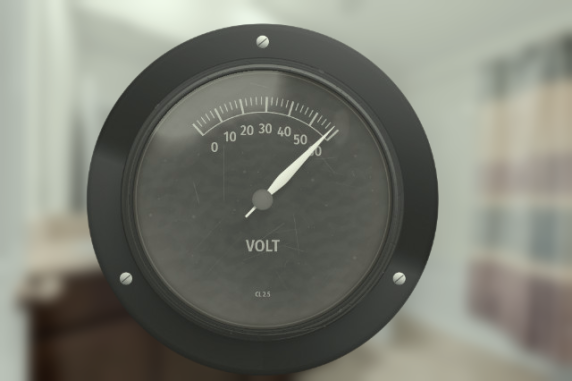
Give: 58
